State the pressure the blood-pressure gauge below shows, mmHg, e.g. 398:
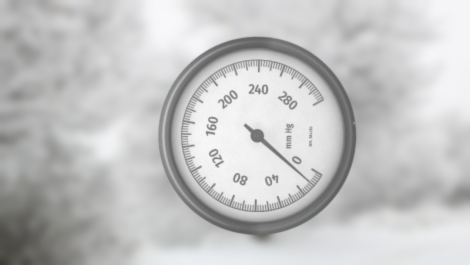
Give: 10
